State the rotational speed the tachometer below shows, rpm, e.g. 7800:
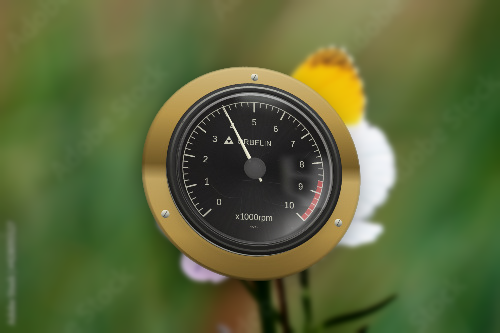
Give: 4000
